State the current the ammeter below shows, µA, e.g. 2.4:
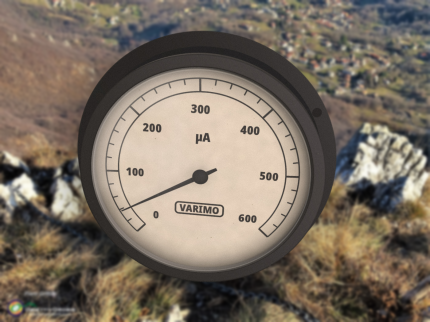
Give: 40
